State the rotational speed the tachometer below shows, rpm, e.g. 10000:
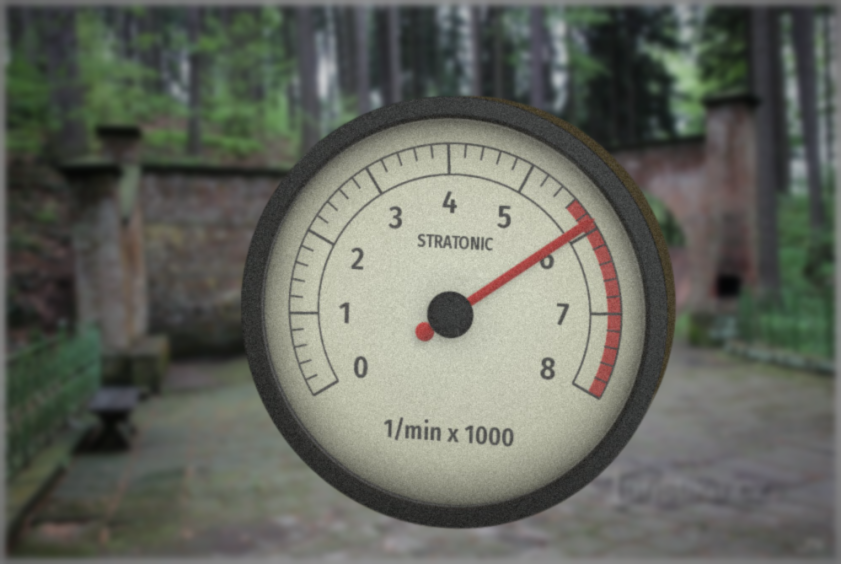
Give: 5900
